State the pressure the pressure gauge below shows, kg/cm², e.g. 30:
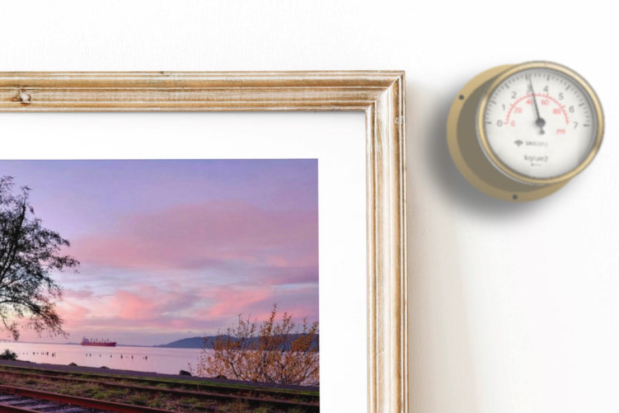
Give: 3
